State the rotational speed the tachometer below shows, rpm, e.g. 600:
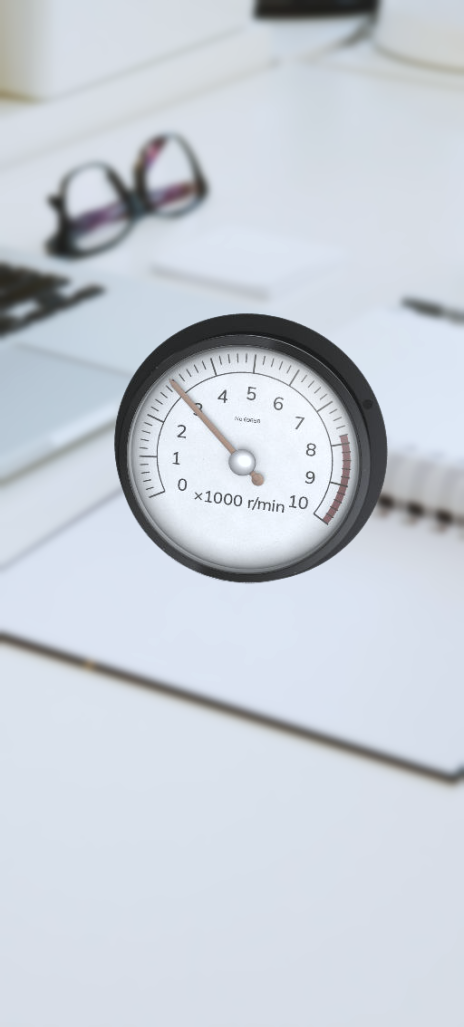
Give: 3000
